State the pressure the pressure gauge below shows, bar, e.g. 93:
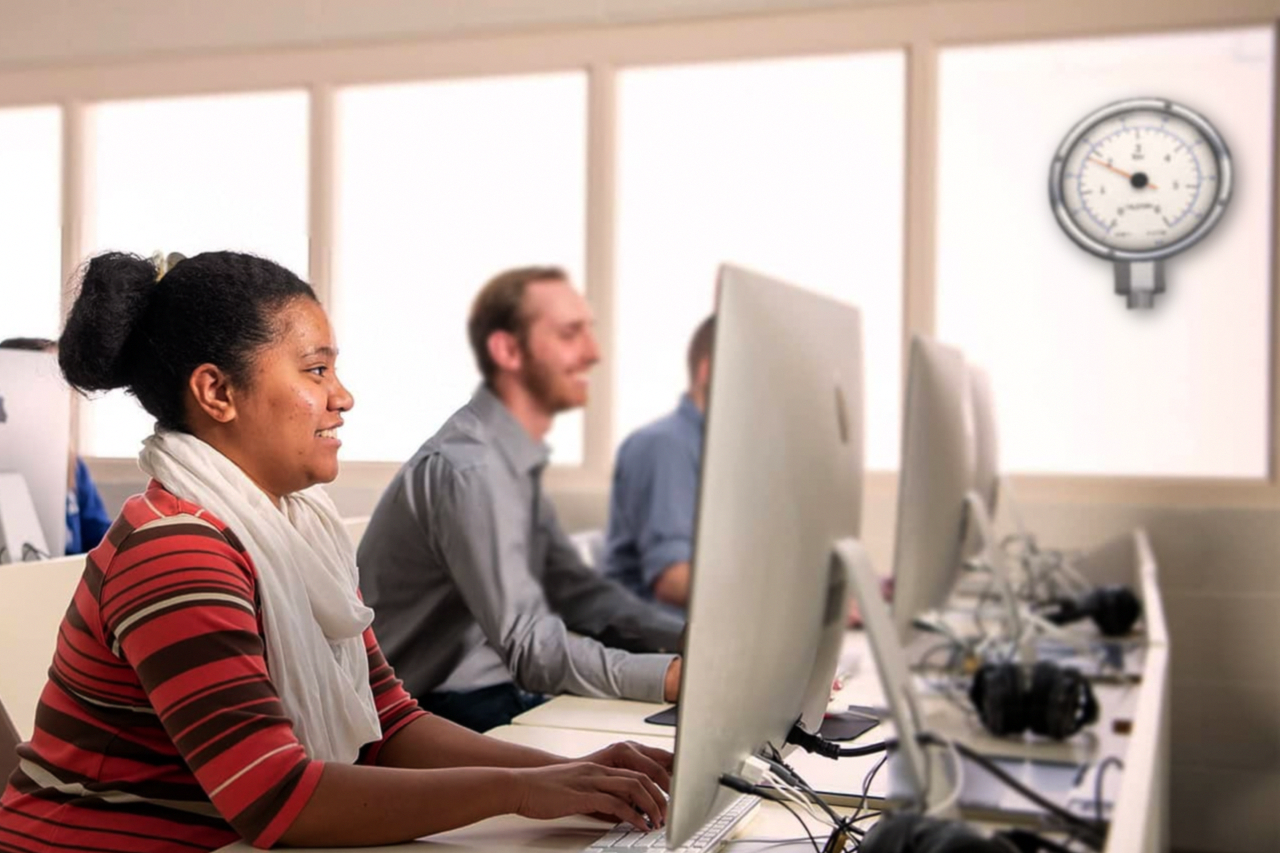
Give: 1.8
